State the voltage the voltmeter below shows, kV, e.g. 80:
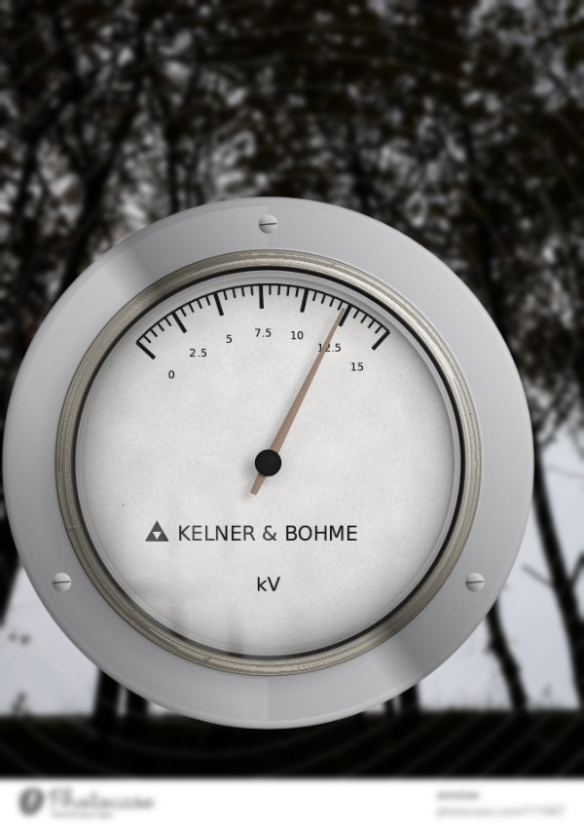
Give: 12.25
